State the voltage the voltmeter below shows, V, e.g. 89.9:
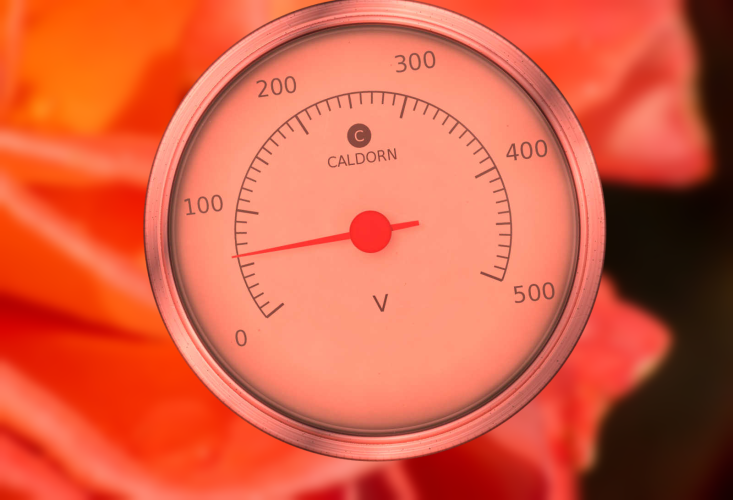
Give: 60
